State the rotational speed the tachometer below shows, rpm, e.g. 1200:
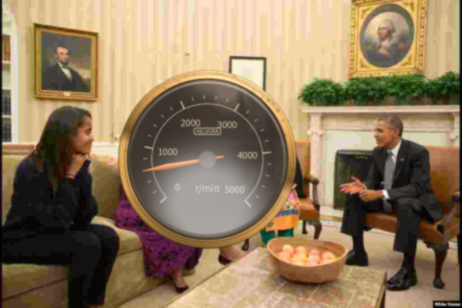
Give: 600
